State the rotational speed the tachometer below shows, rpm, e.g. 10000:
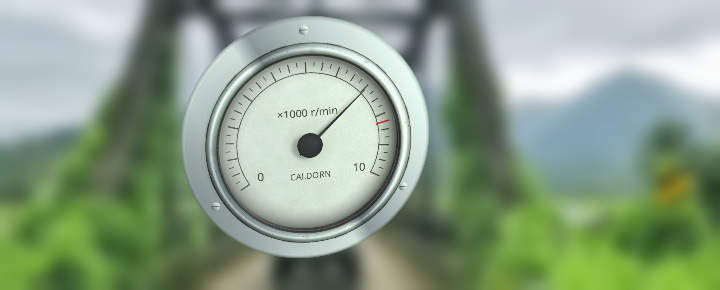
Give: 7000
